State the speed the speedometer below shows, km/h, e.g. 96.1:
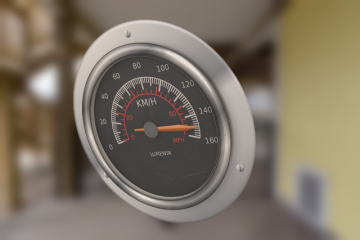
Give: 150
